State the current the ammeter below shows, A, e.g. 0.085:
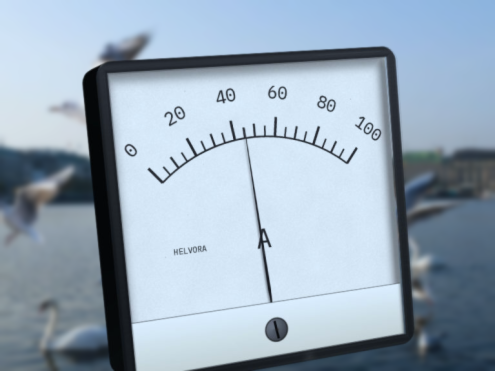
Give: 45
